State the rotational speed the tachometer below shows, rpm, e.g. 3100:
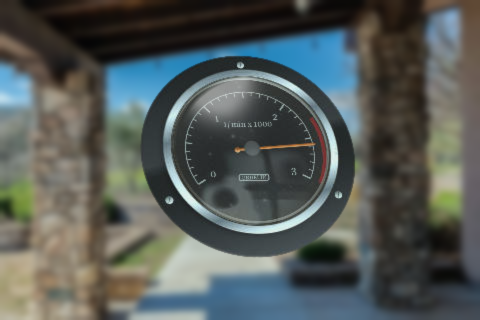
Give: 2600
